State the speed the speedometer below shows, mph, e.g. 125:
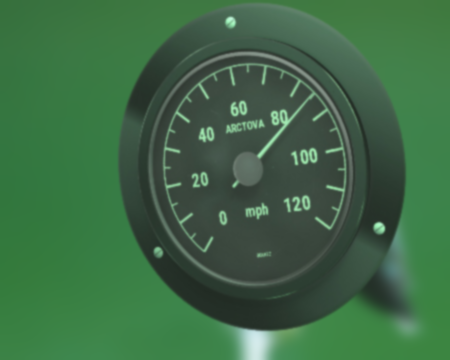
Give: 85
